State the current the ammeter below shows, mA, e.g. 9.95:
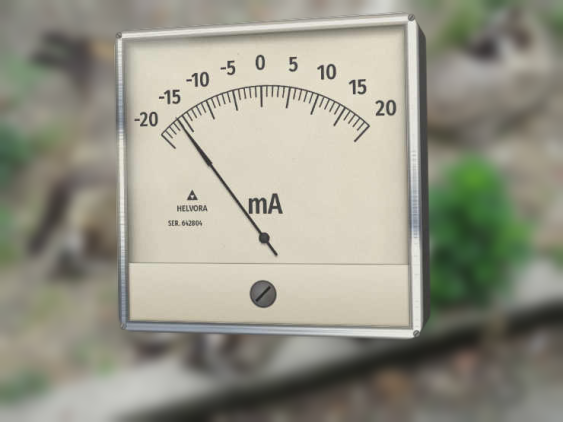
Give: -16
